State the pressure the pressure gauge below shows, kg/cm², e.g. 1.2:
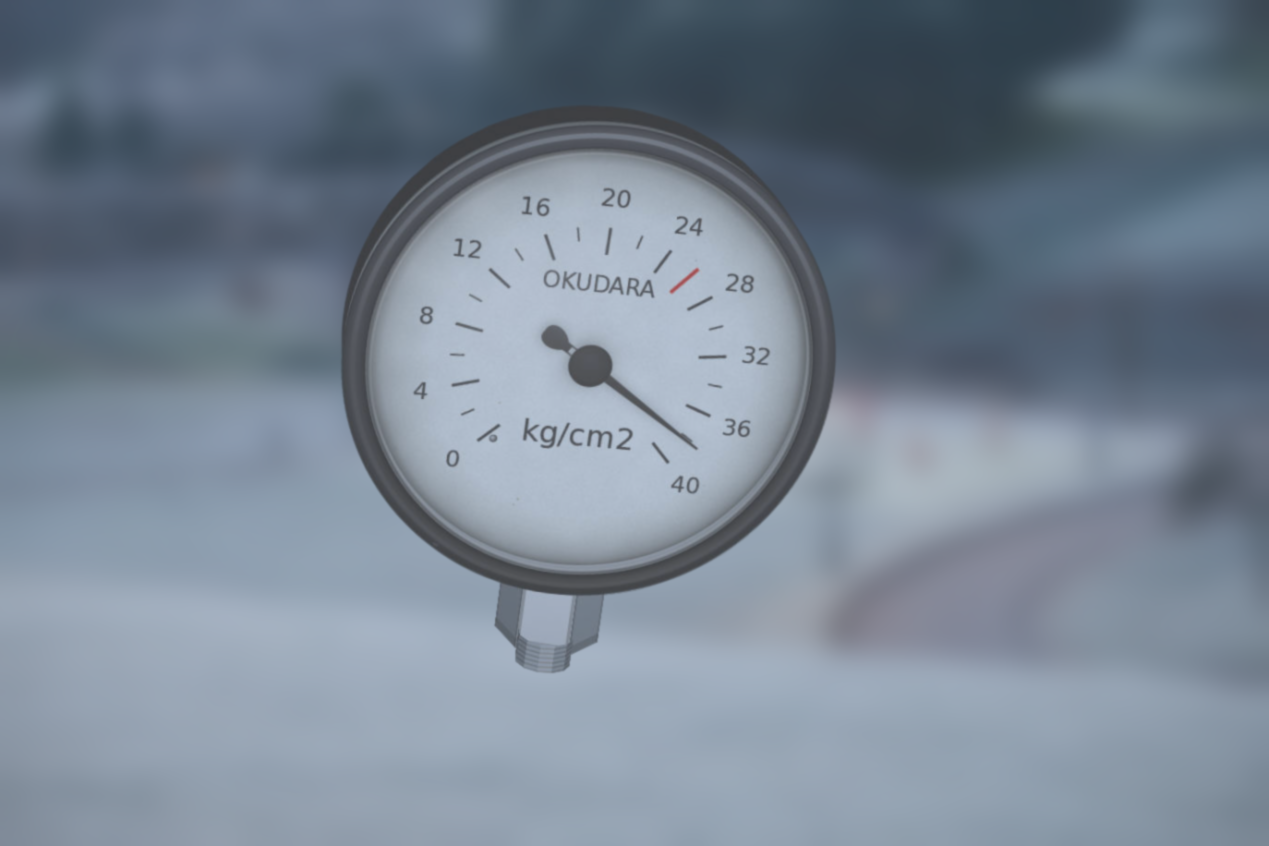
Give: 38
